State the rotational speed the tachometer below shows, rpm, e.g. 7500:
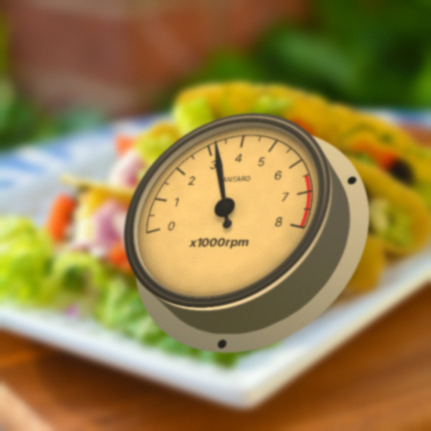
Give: 3250
